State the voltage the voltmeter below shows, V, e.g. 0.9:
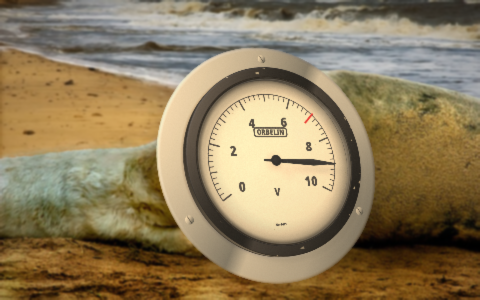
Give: 9
